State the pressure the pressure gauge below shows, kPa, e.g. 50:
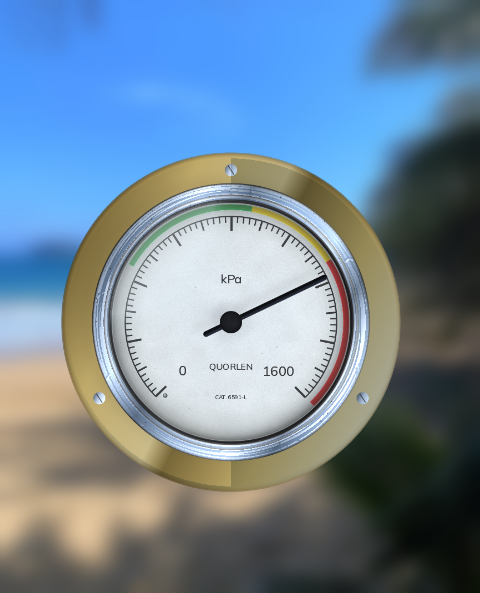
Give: 1180
